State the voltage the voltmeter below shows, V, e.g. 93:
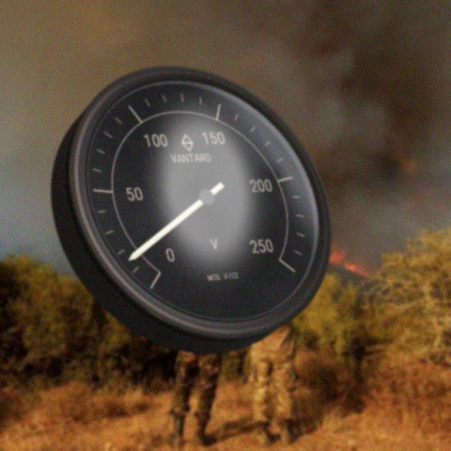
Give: 15
